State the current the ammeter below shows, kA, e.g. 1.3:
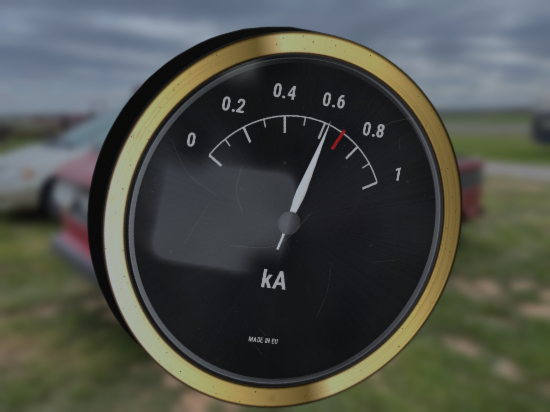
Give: 0.6
